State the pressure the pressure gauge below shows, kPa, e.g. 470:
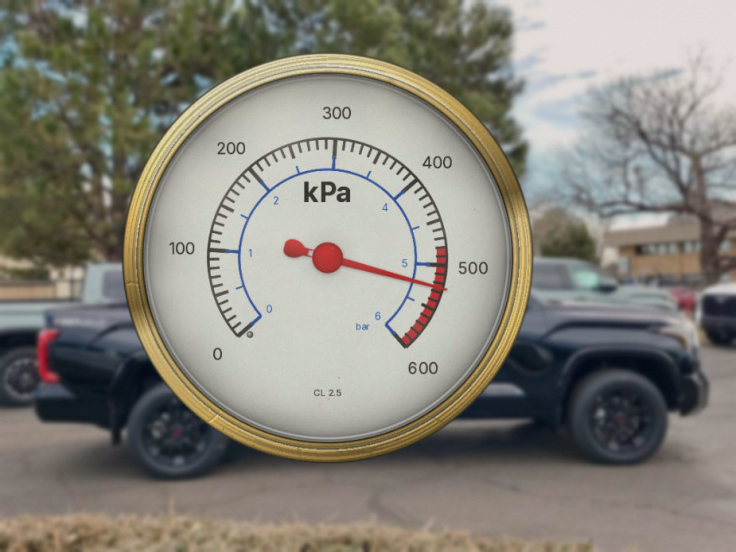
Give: 525
